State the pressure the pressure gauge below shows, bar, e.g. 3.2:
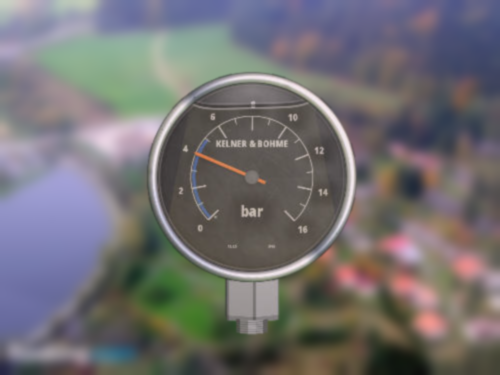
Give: 4
